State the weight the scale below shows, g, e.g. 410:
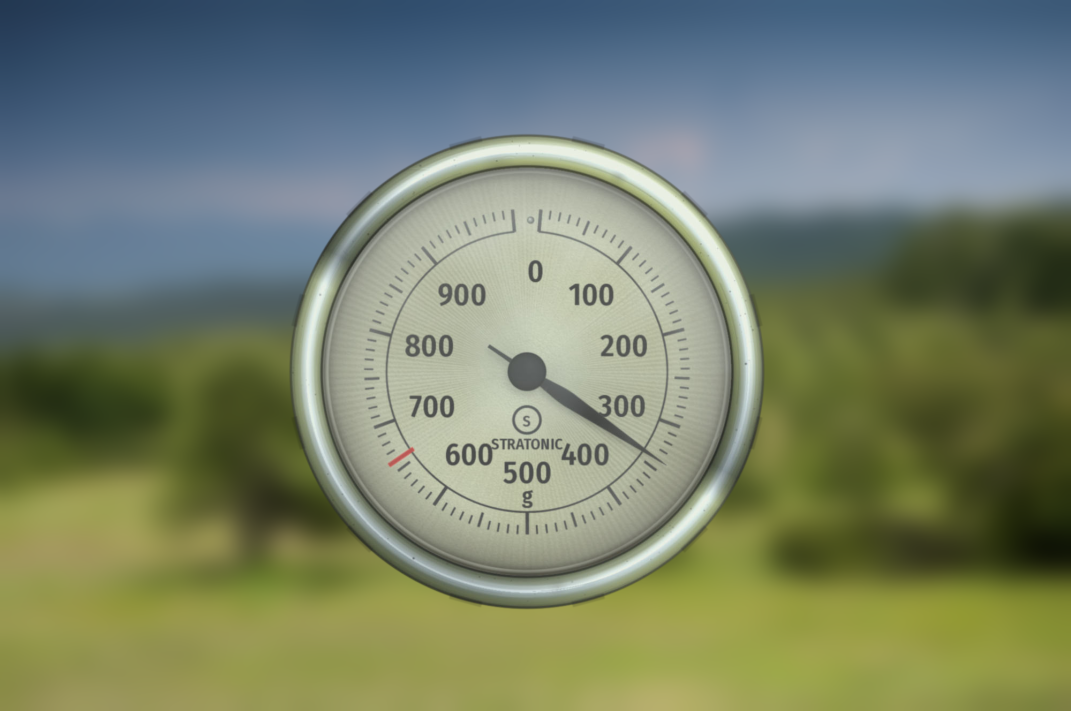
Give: 340
